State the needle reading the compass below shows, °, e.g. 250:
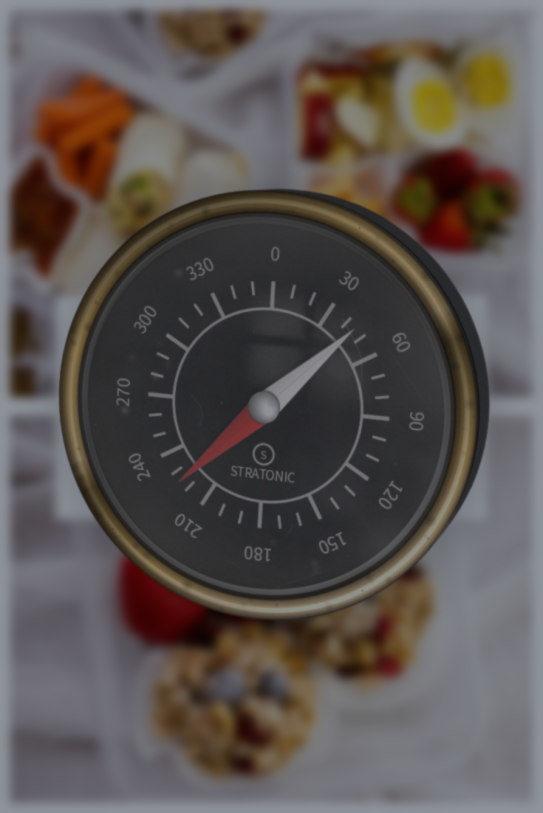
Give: 225
